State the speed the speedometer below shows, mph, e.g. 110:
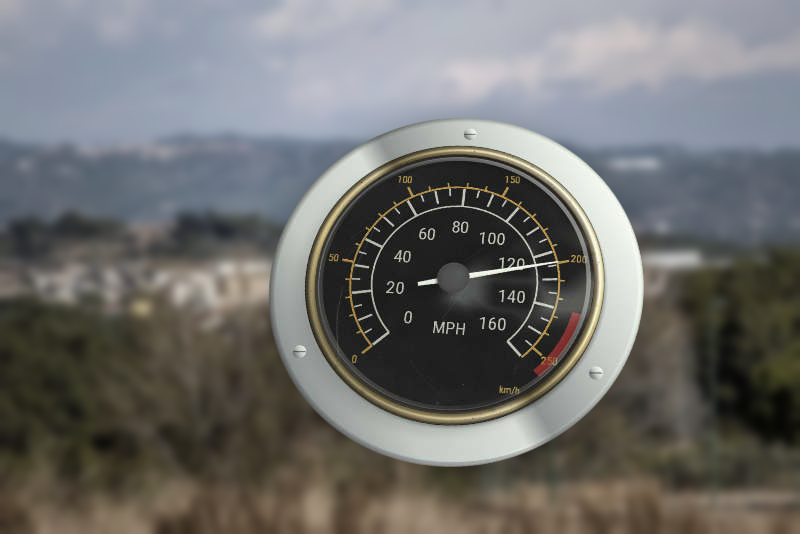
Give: 125
